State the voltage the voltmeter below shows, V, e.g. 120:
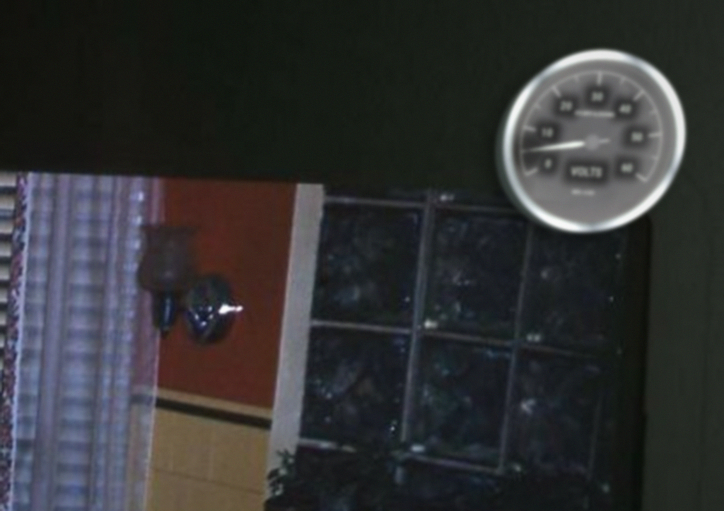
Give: 5
